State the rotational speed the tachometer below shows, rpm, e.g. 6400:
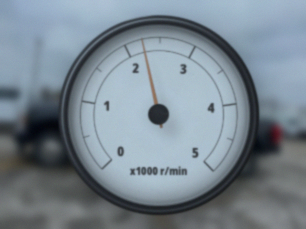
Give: 2250
